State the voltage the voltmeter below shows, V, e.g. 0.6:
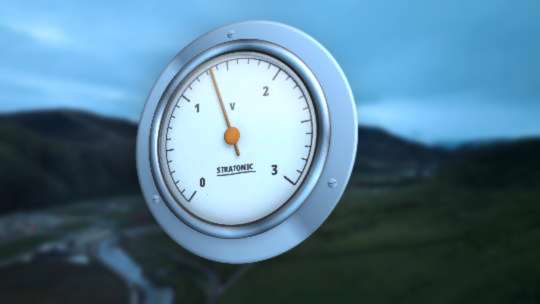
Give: 1.35
